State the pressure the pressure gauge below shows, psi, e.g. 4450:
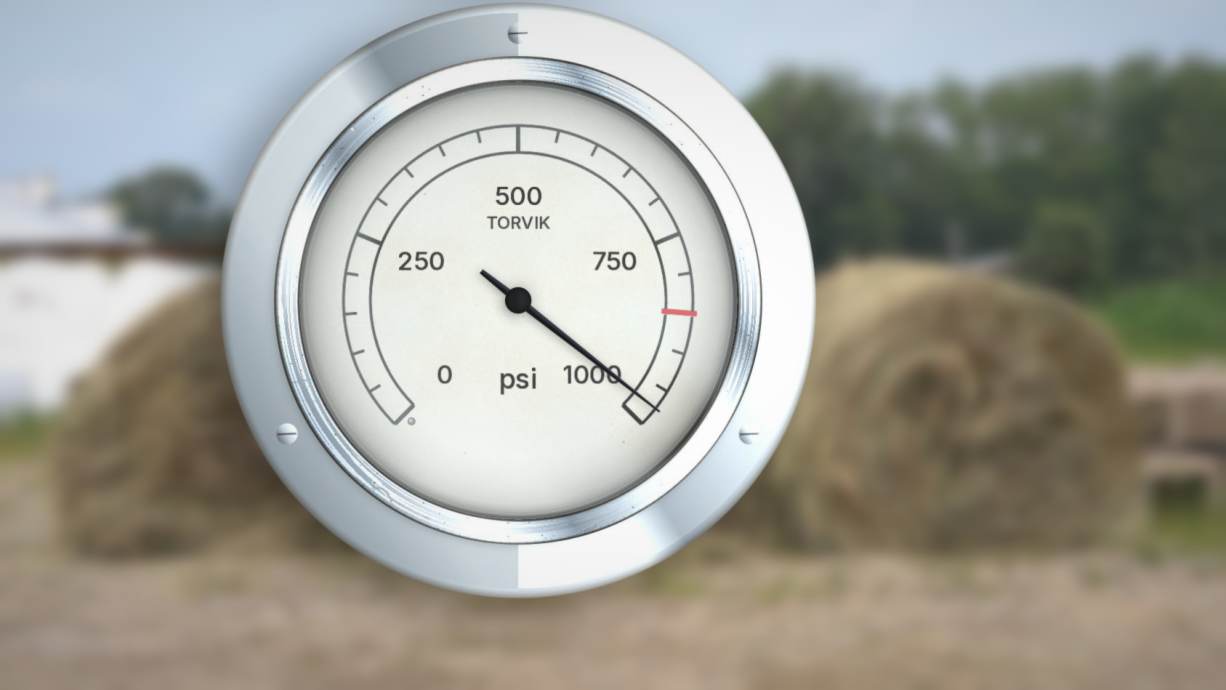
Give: 975
